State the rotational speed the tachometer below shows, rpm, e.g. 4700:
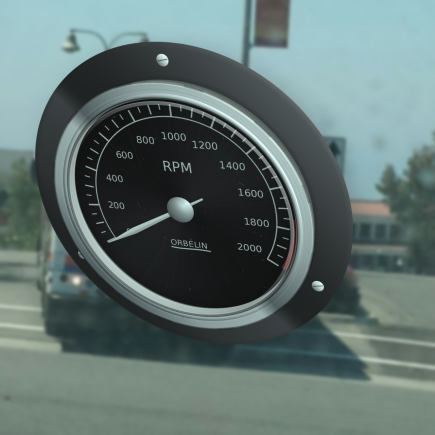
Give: 0
